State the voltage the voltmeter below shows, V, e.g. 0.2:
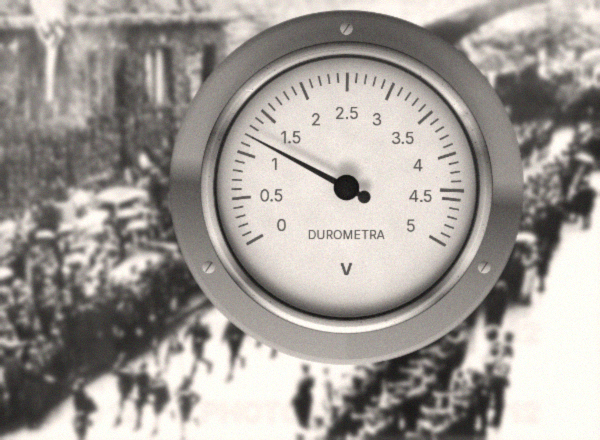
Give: 1.2
